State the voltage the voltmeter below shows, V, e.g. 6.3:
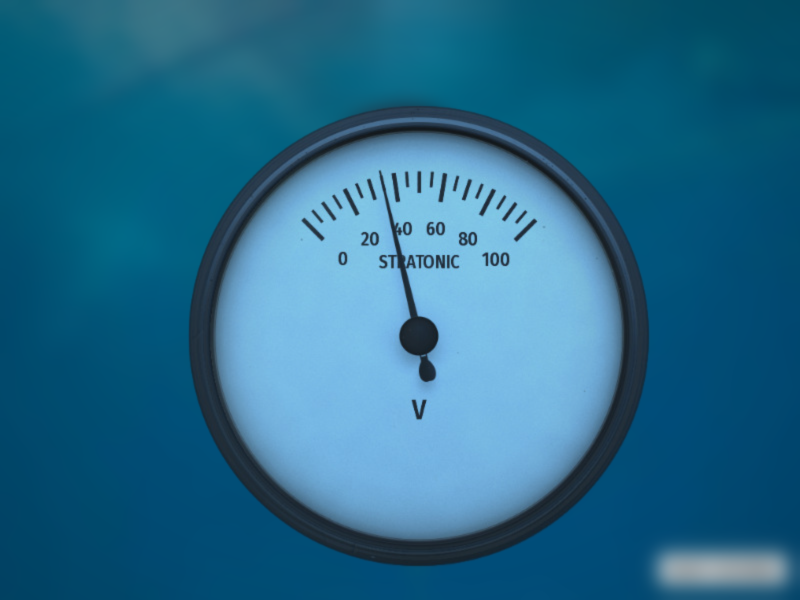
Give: 35
